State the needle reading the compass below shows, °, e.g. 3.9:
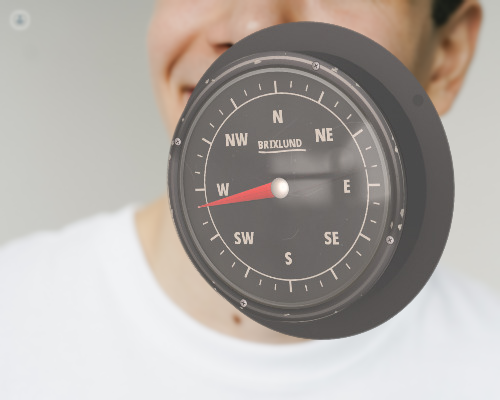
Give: 260
